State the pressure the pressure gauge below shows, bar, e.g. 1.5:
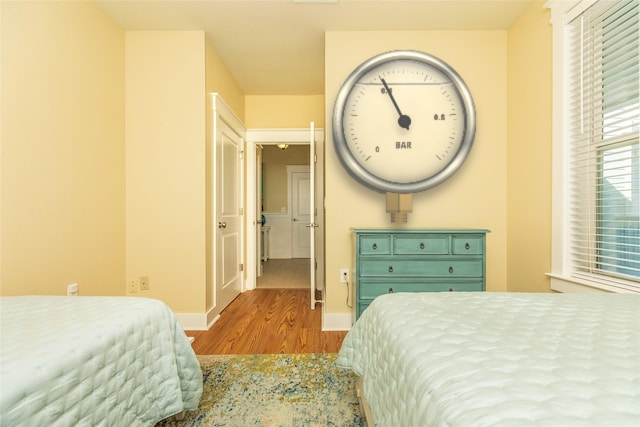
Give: 0.4
